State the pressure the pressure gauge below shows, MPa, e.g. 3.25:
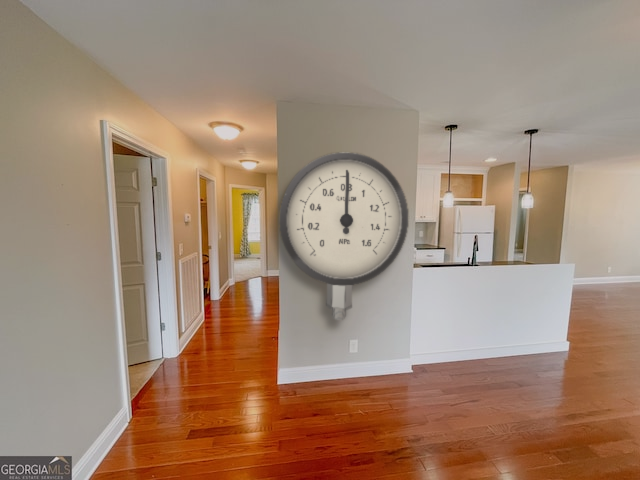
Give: 0.8
